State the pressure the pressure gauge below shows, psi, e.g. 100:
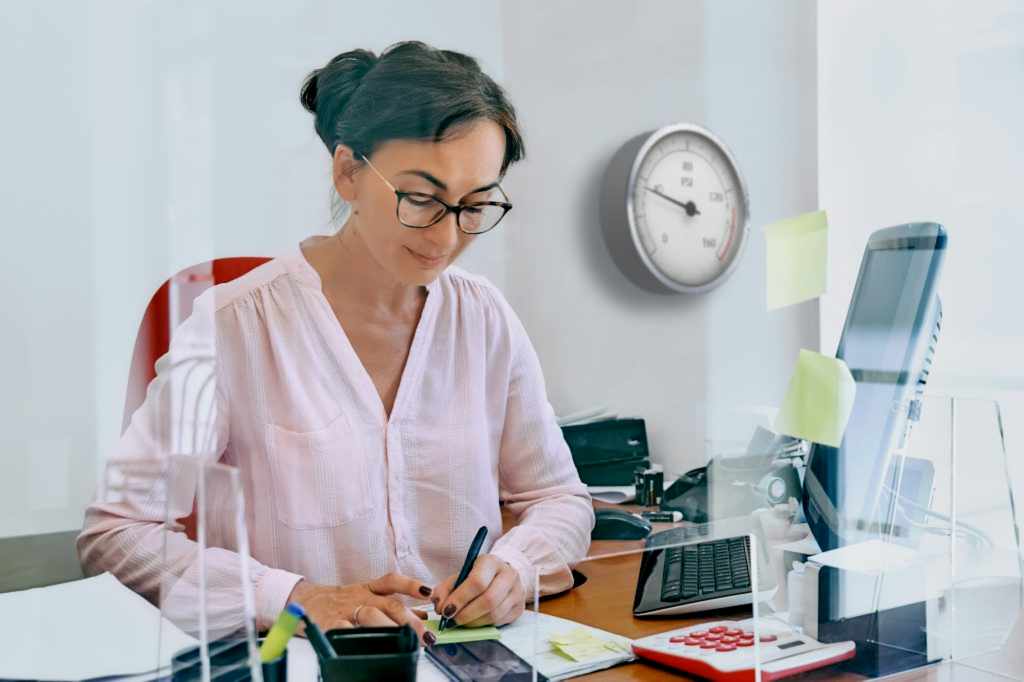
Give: 35
